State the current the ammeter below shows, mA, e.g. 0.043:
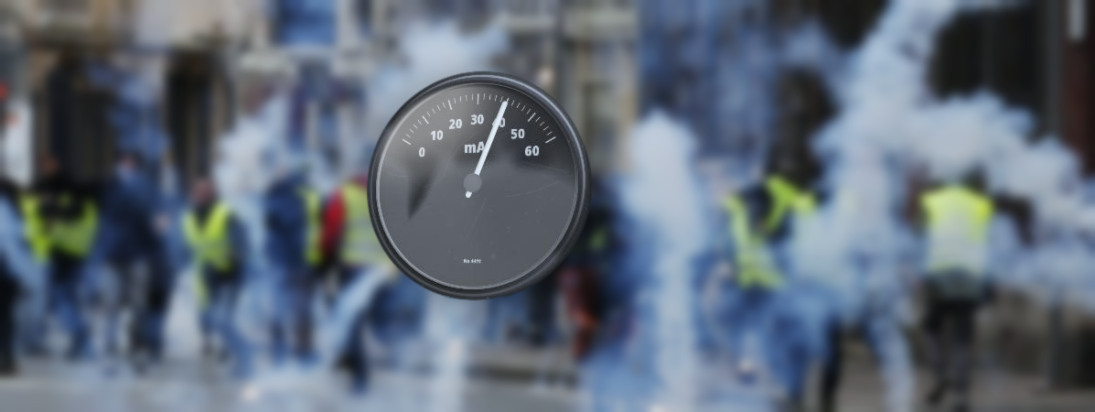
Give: 40
